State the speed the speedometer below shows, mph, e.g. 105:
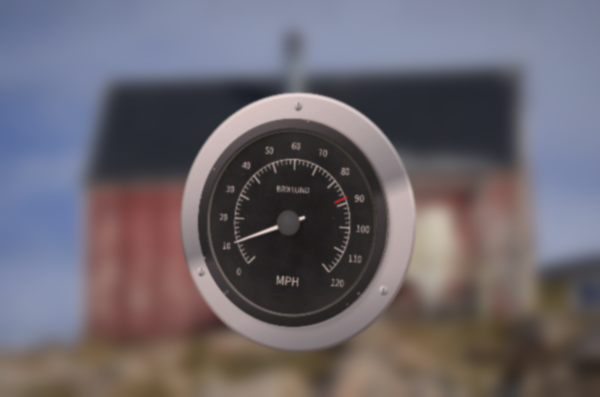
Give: 10
